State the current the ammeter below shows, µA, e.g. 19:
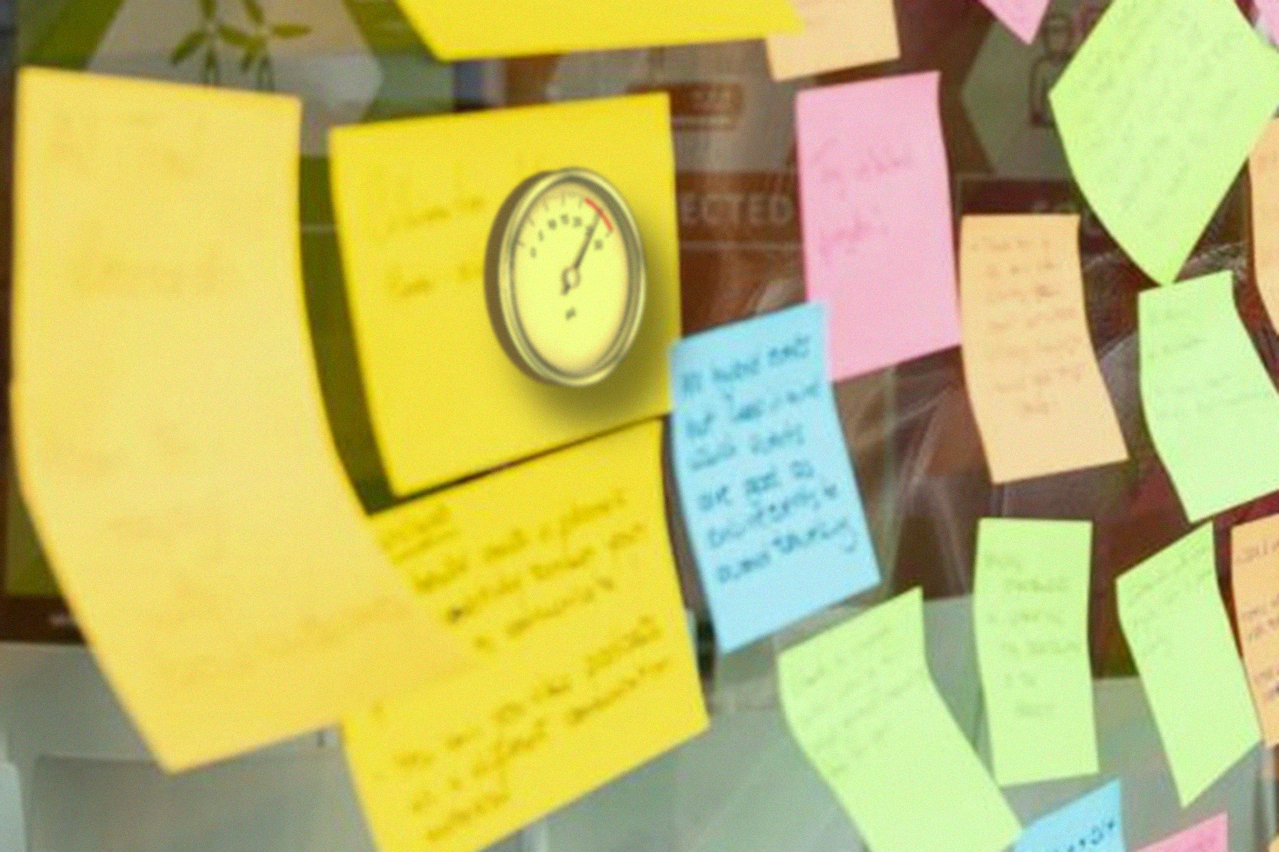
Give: 25
